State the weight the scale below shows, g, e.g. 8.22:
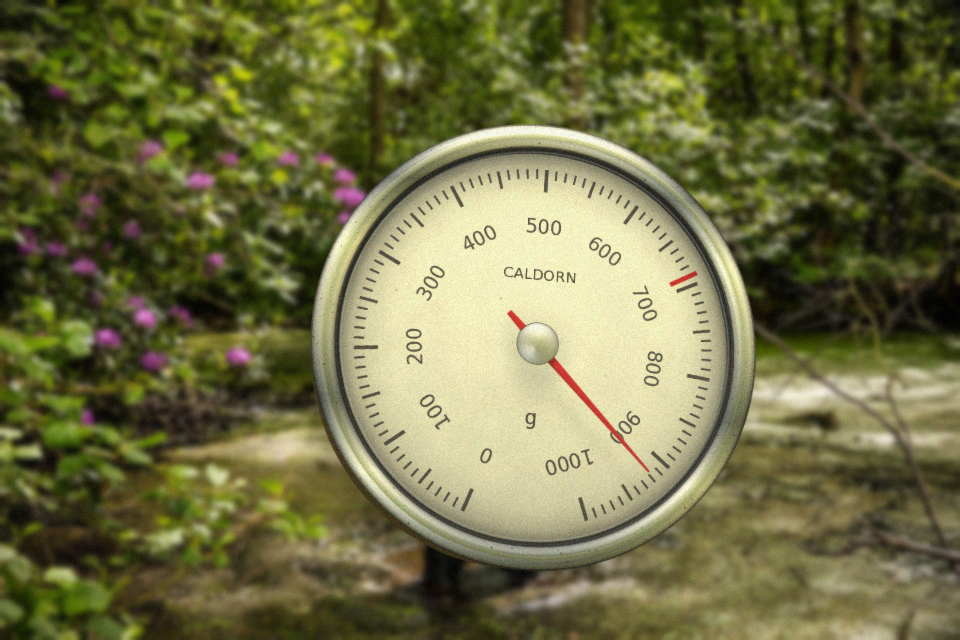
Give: 920
